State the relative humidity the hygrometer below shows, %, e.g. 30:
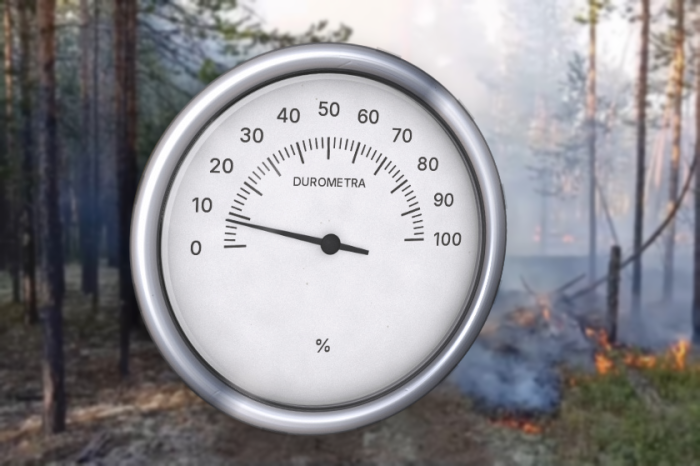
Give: 8
